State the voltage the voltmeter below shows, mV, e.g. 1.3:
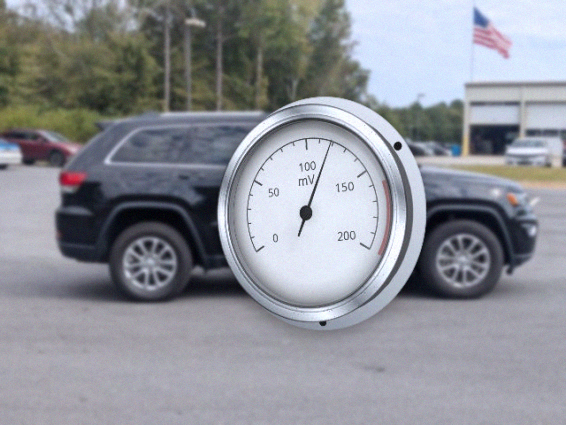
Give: 120
